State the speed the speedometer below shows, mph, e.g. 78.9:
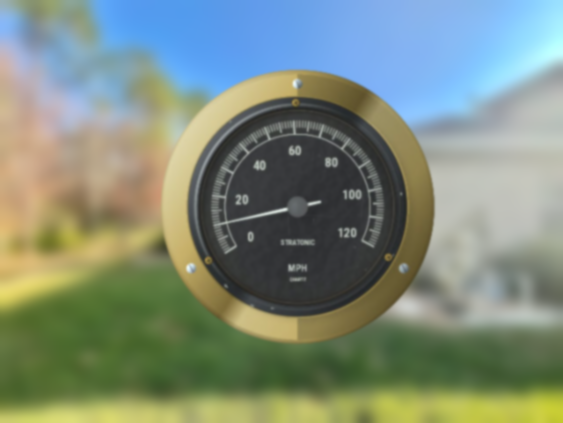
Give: 10
